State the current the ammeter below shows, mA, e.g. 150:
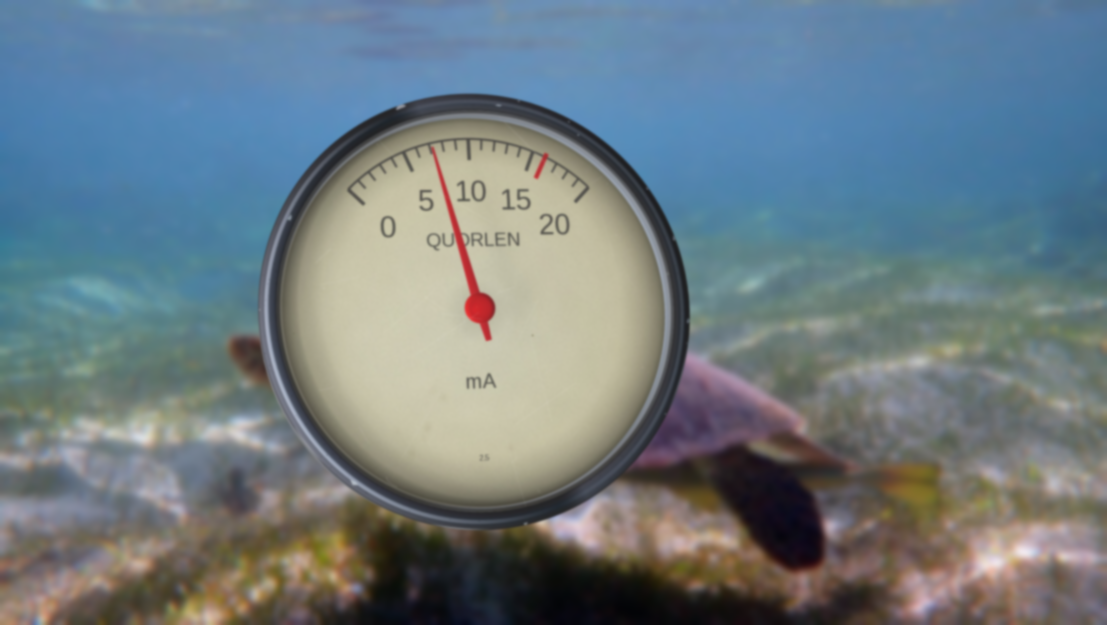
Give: 7
